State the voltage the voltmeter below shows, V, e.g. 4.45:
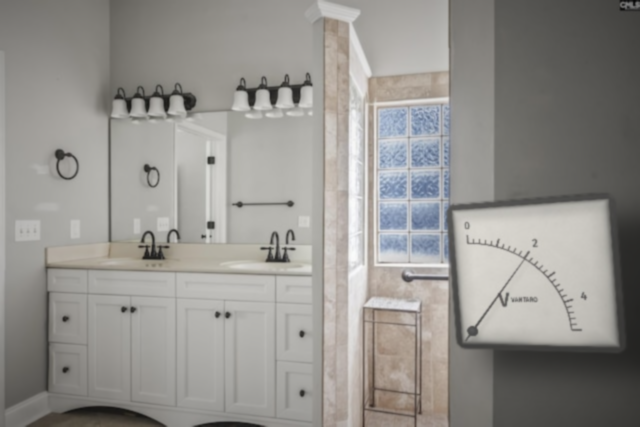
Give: 2
